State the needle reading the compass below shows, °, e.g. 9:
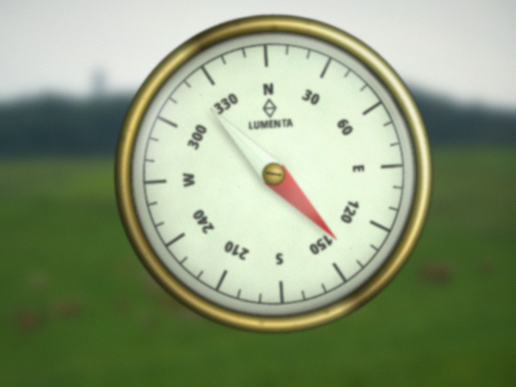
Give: 140
